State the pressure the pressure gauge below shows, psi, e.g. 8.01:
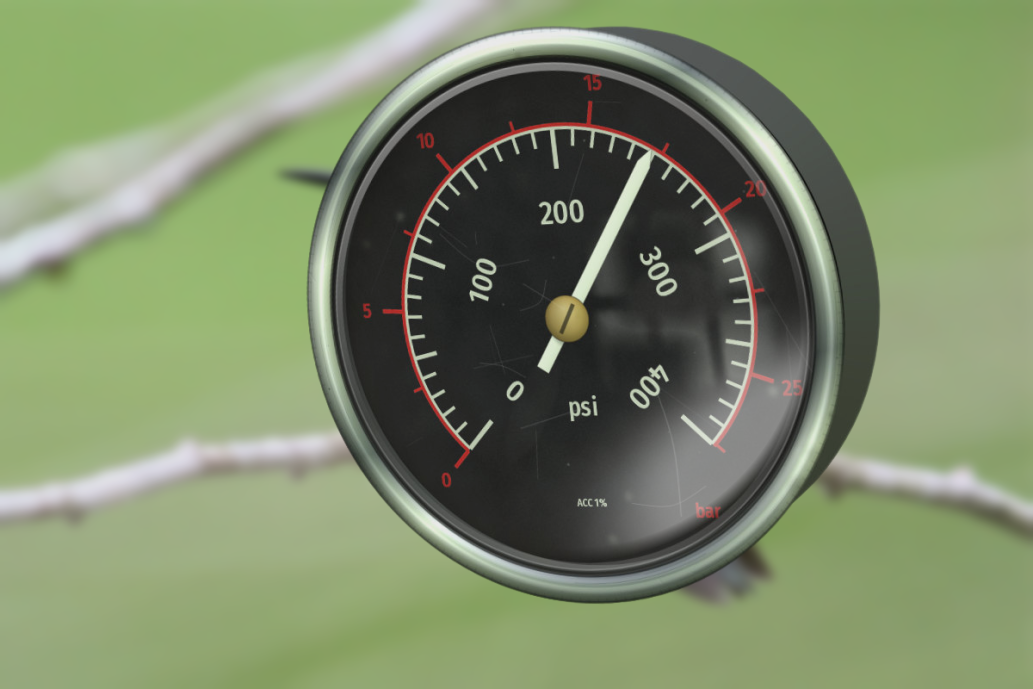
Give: 250
